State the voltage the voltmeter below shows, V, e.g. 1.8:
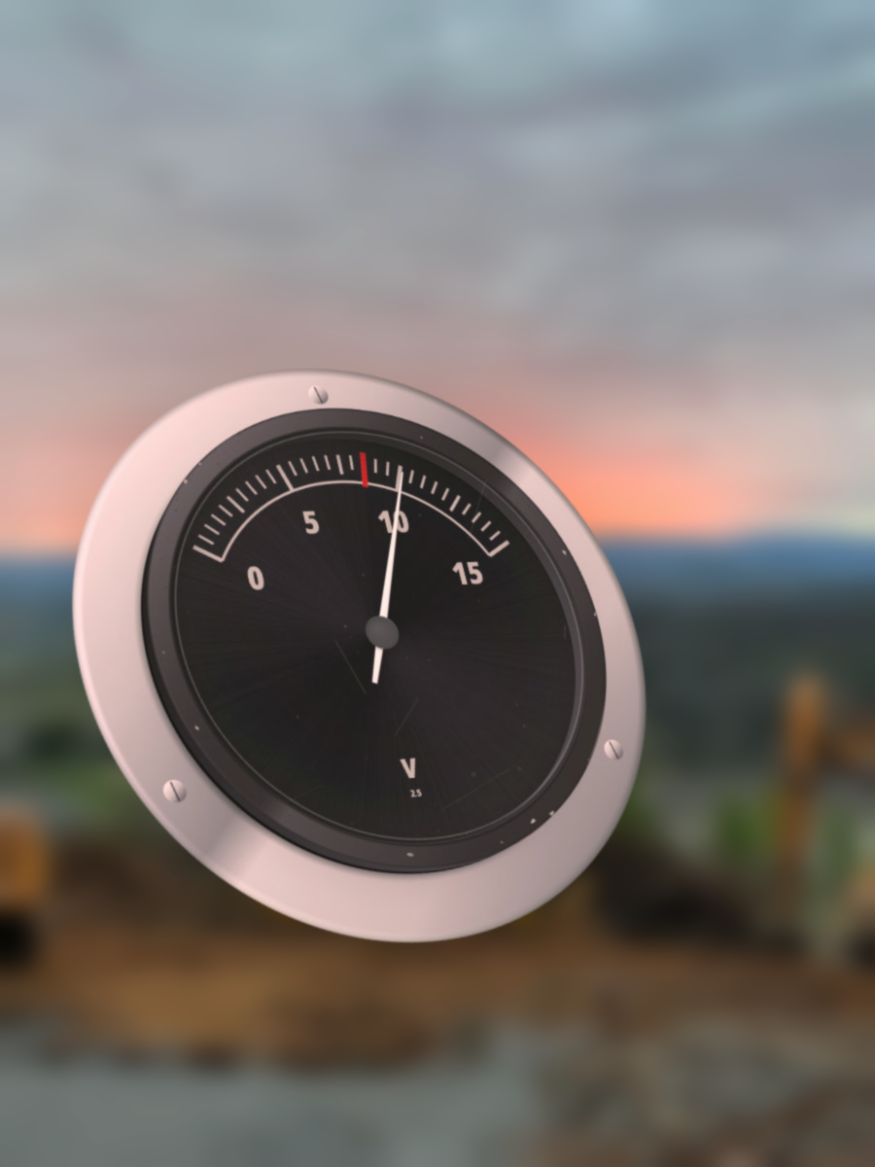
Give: 10
